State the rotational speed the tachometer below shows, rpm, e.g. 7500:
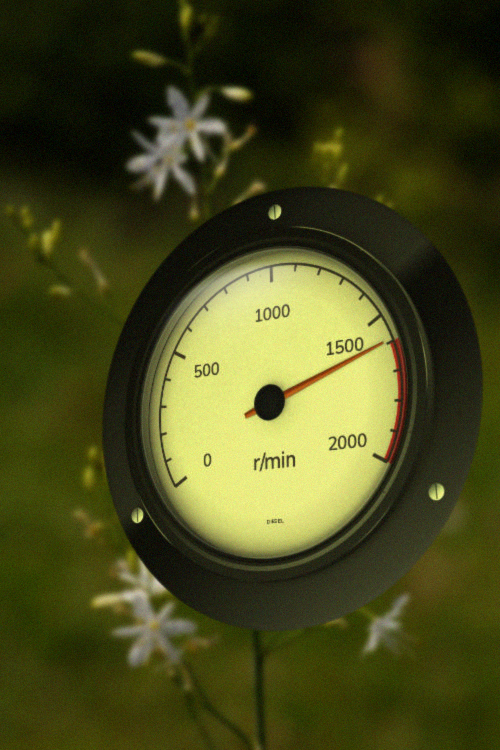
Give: 1600
